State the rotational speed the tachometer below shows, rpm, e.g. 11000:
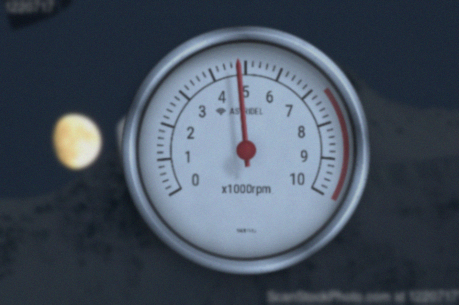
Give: 4800
